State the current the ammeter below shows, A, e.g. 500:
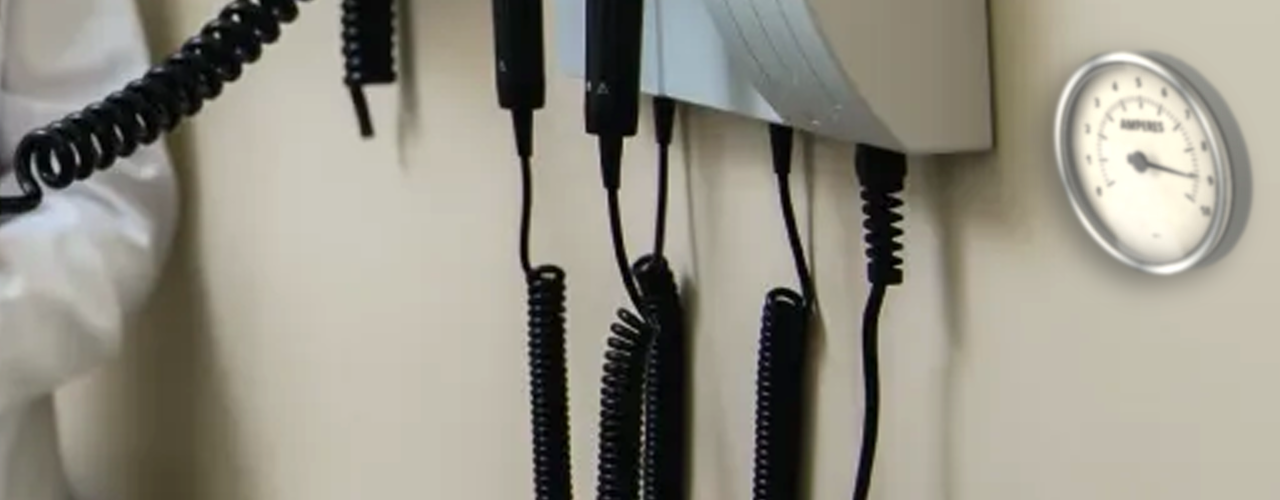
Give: 9
